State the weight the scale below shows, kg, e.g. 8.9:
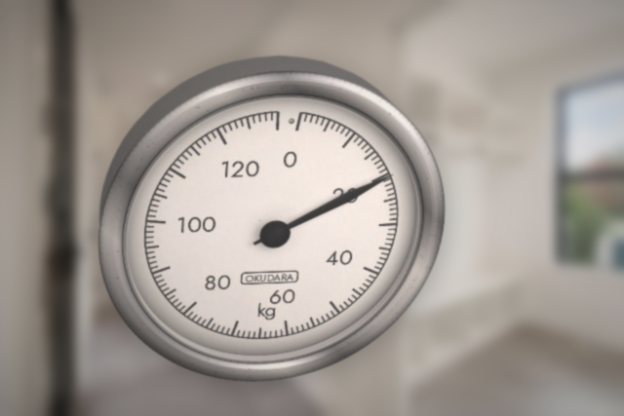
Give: 20
